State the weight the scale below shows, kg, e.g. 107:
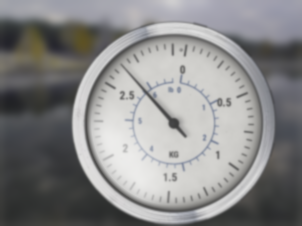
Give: 2.65
